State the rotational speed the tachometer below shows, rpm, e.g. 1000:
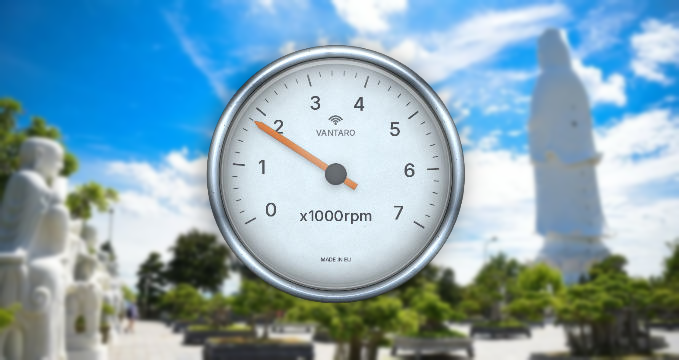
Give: 1800
